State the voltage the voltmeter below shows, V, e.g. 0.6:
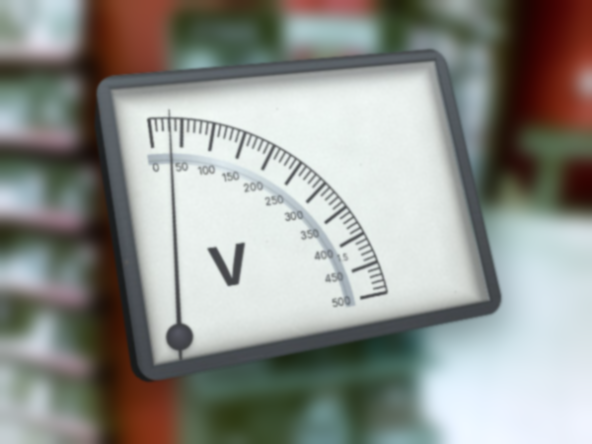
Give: 30
